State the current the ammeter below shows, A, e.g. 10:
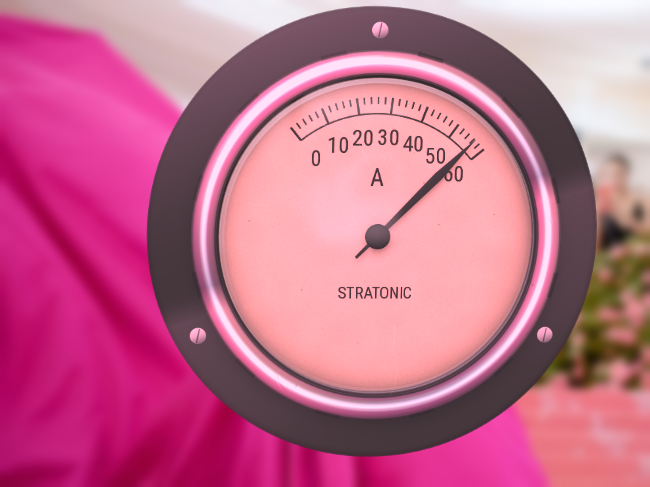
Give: 56
